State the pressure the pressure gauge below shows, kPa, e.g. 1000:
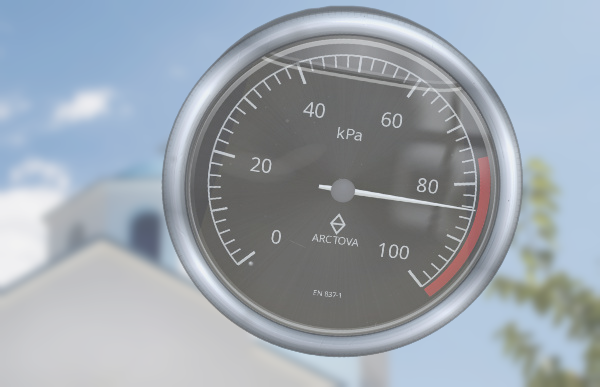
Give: 84
